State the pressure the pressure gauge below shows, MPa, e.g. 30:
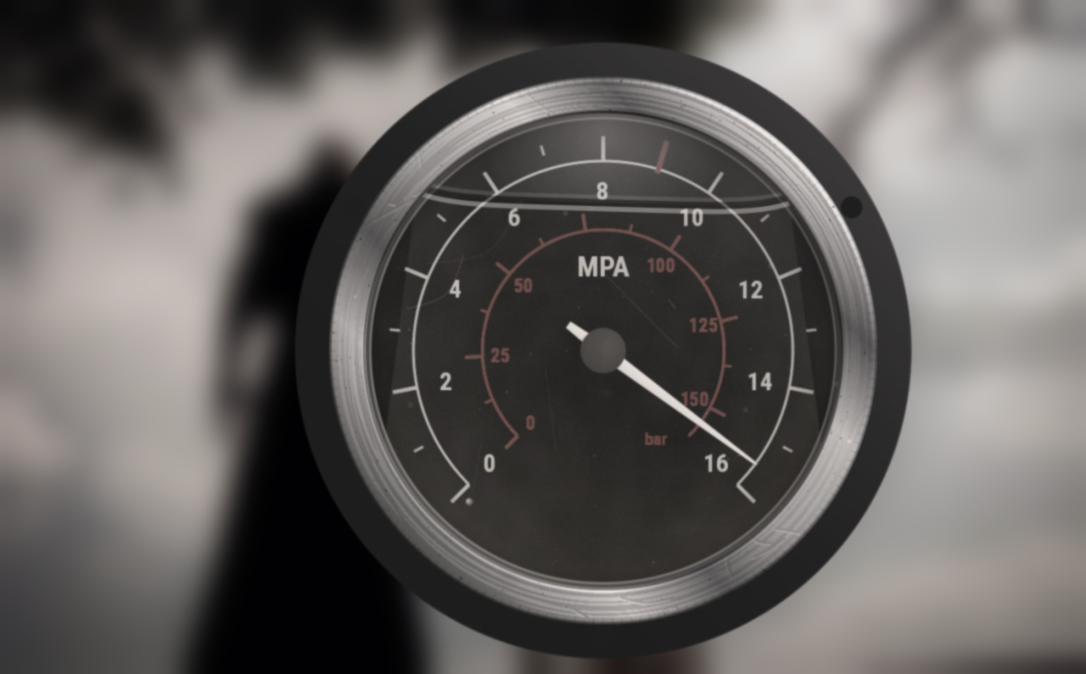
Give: 15.5
